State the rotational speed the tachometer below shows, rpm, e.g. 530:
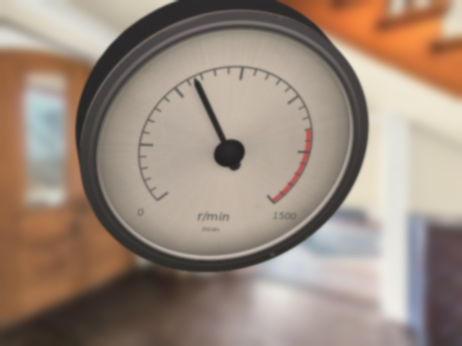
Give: 575
